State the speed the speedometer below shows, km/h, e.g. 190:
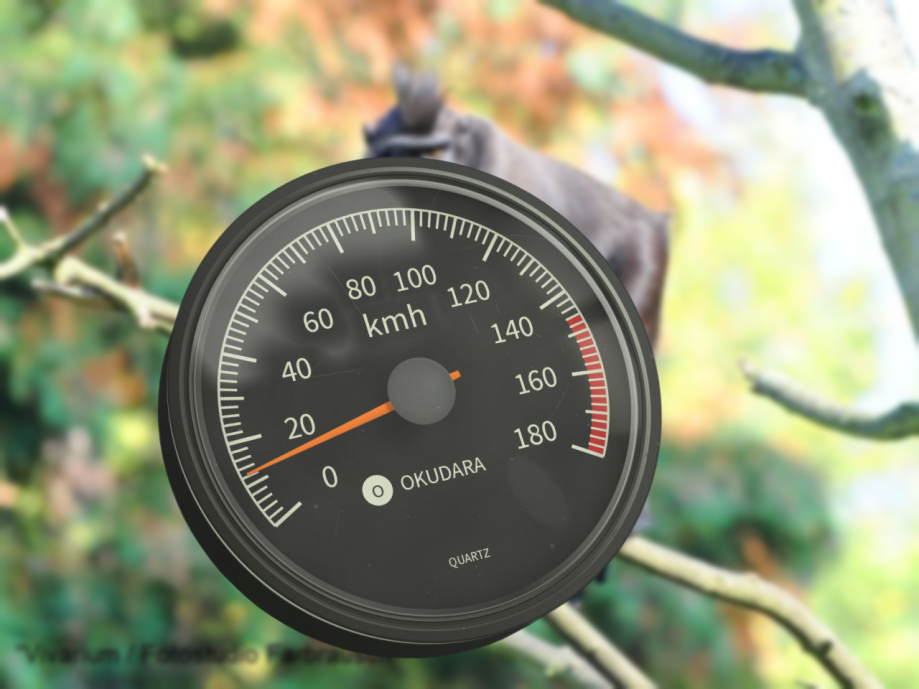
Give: 12
